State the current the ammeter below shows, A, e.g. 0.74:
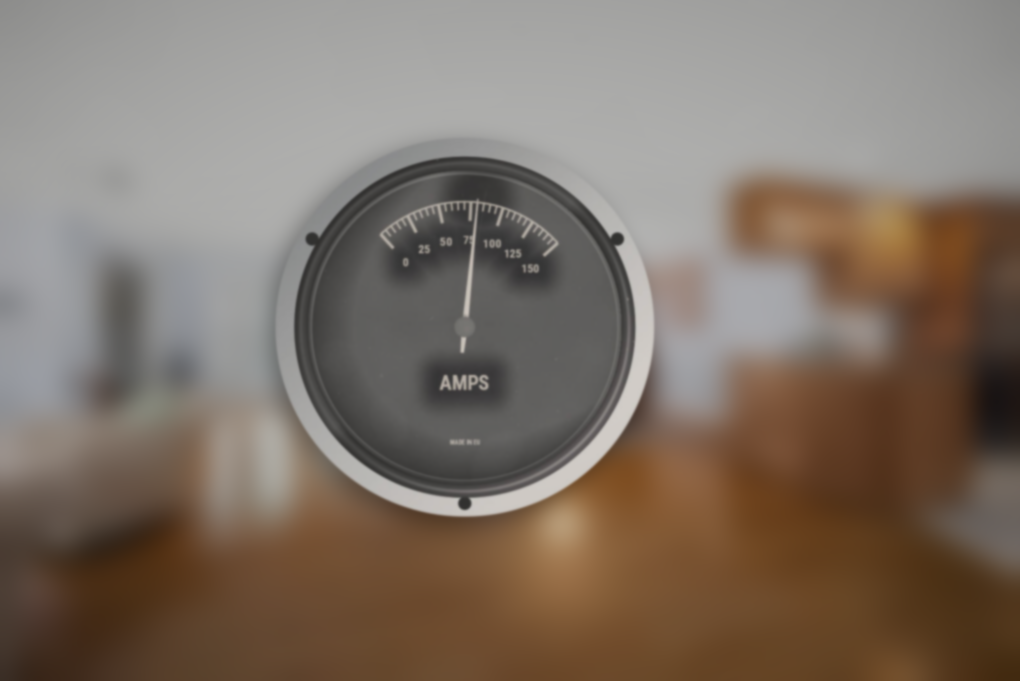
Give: 80
